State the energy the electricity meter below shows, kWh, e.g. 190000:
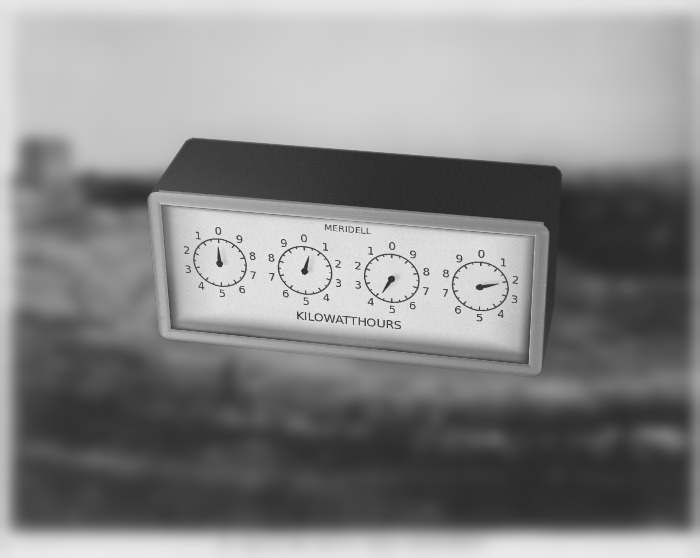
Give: 42
